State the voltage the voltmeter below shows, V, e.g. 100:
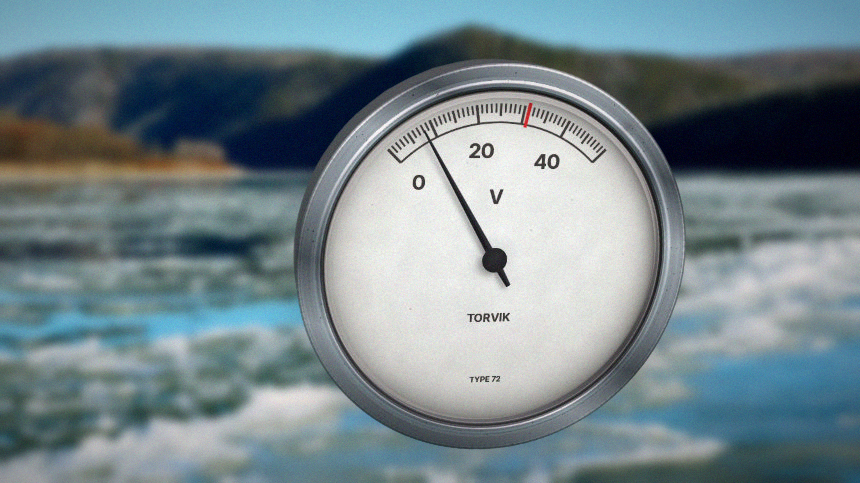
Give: 8
